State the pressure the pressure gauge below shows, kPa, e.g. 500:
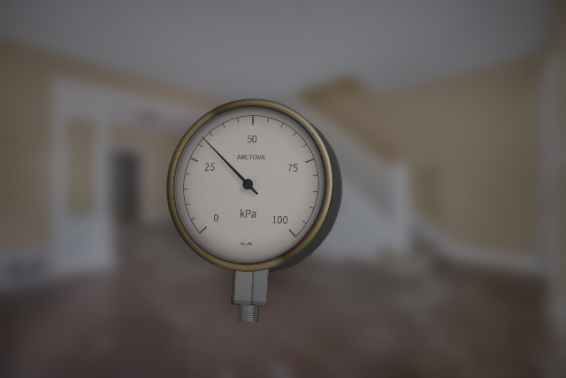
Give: 32.5
